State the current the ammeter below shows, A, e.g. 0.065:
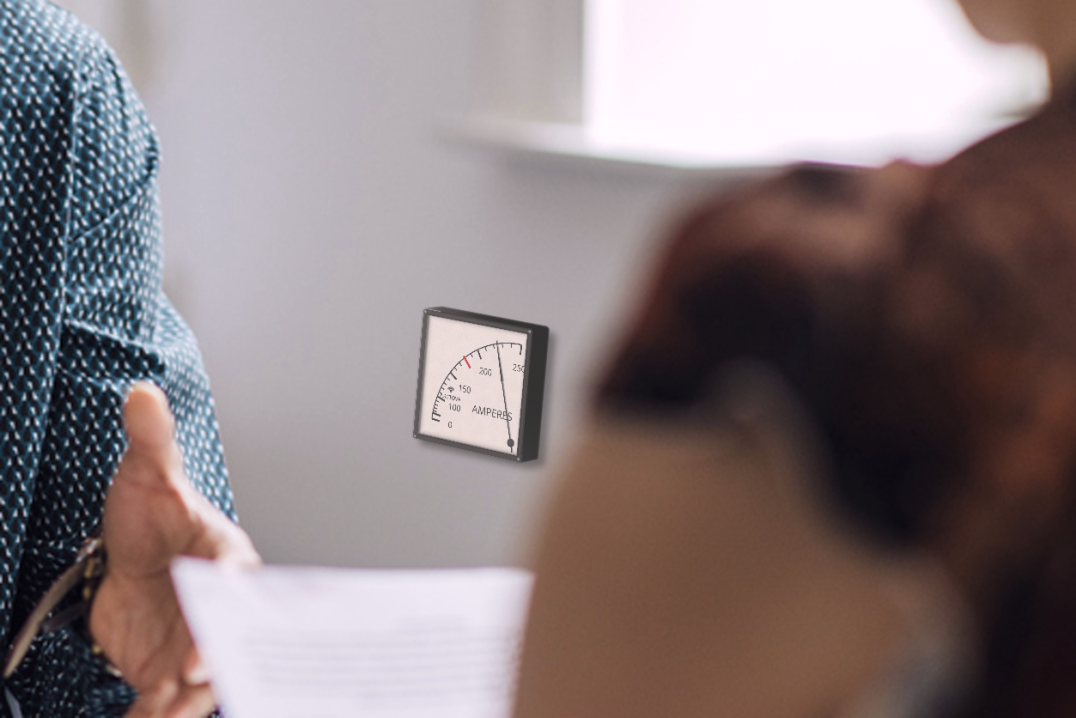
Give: 225
